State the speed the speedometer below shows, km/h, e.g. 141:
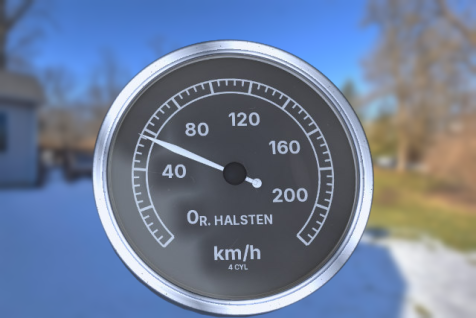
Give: 56
